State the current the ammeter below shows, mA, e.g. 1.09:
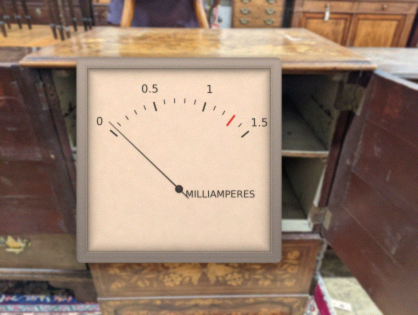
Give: 0.05
